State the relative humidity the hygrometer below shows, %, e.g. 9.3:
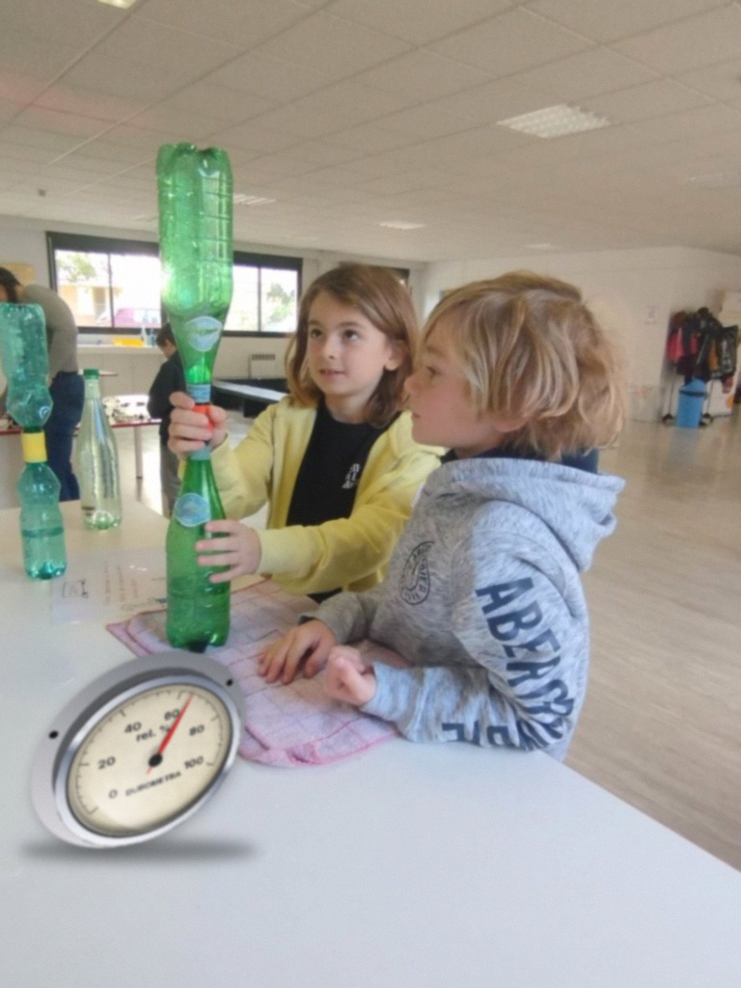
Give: 64
